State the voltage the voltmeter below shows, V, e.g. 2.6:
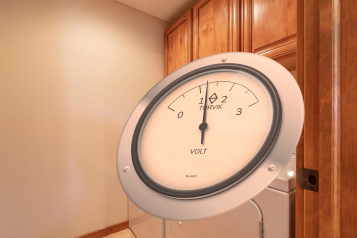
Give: 1.25
